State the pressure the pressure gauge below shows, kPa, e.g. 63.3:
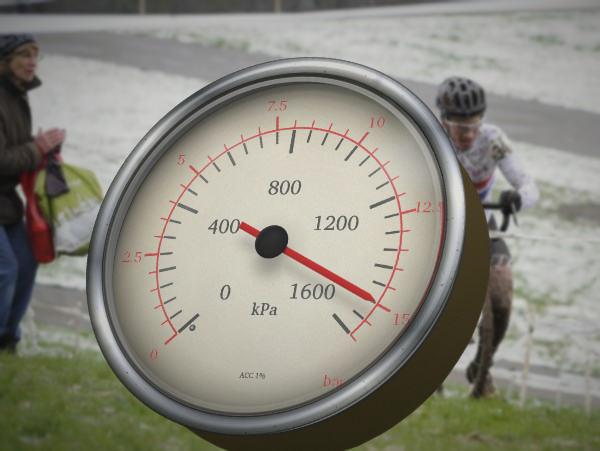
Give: 1500
